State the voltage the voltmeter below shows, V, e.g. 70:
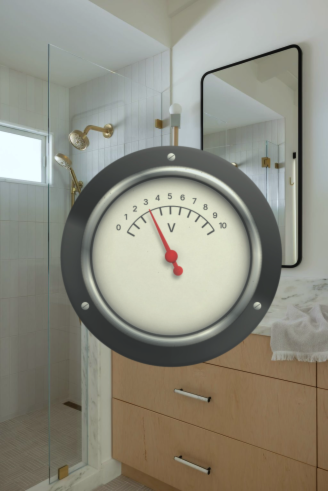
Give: 3
